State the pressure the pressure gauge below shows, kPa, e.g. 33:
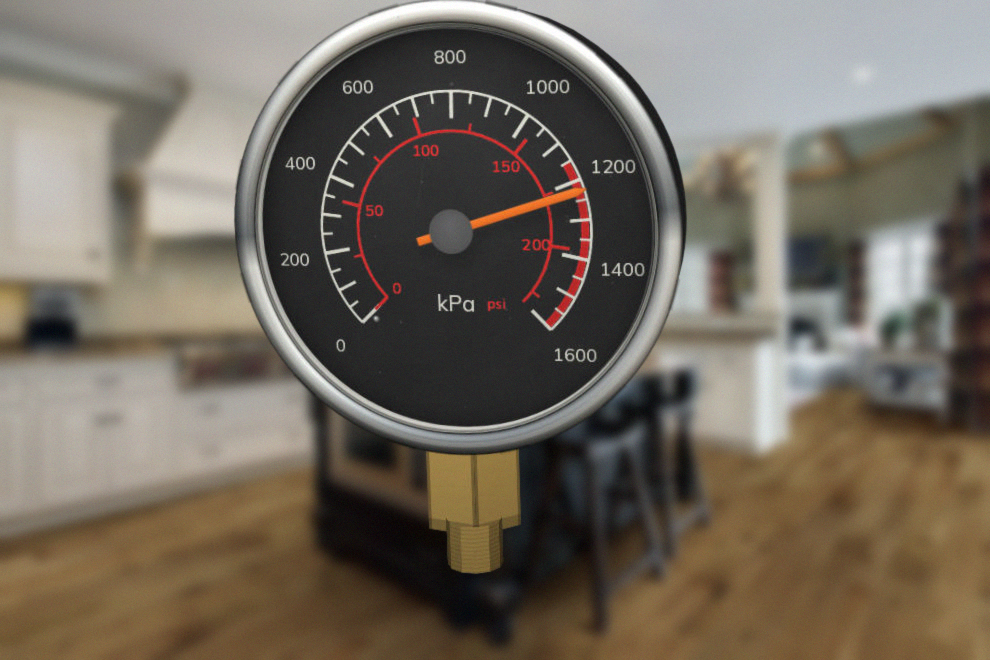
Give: 1225
